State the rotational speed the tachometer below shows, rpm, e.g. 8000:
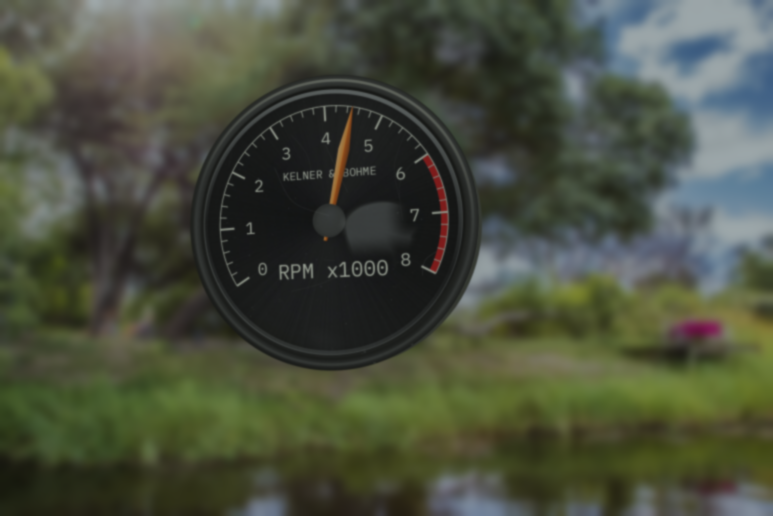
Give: 4500
